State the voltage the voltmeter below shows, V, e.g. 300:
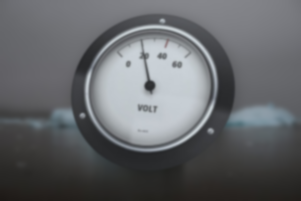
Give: 20
